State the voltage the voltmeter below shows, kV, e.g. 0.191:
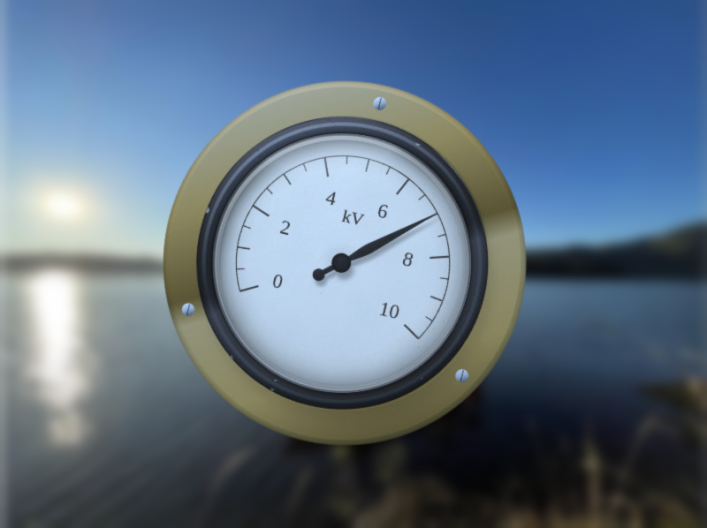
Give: 7
